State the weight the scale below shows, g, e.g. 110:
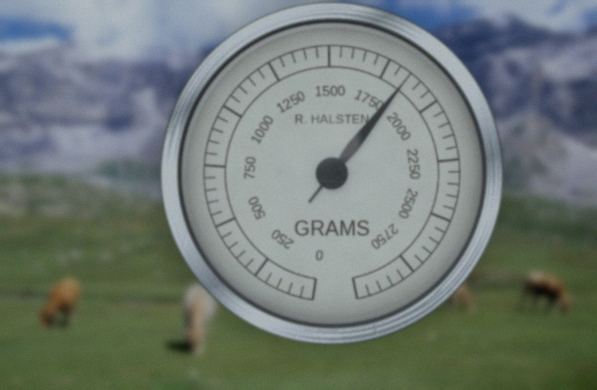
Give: 1850
